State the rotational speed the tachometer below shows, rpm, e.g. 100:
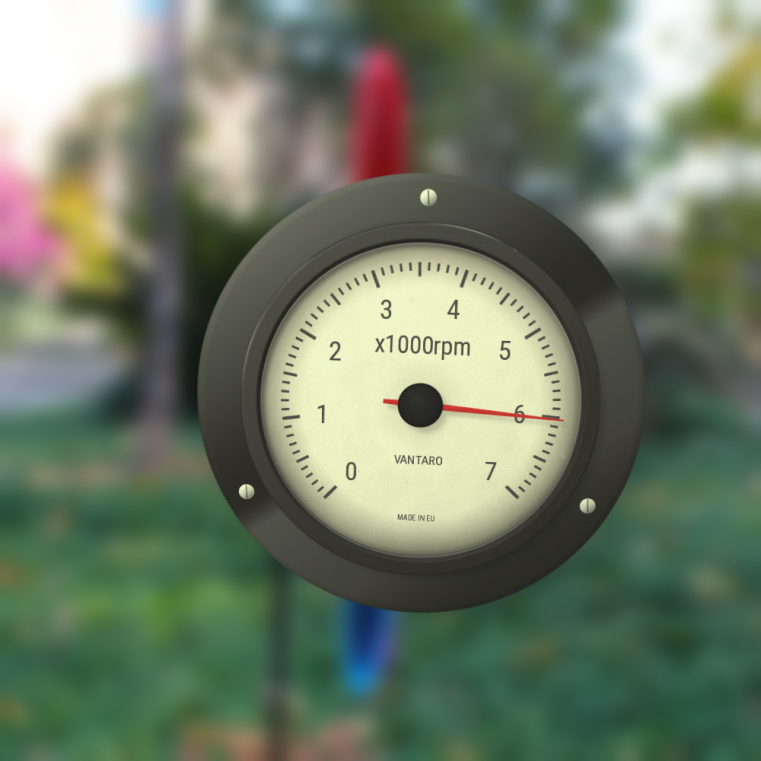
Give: 6000
